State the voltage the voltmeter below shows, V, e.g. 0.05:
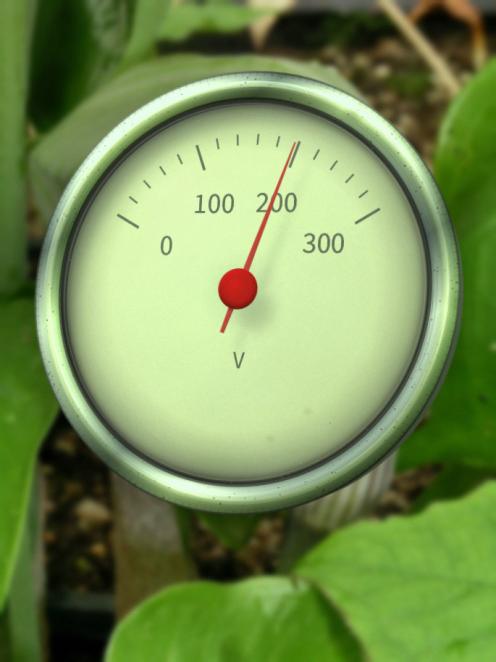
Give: 200
